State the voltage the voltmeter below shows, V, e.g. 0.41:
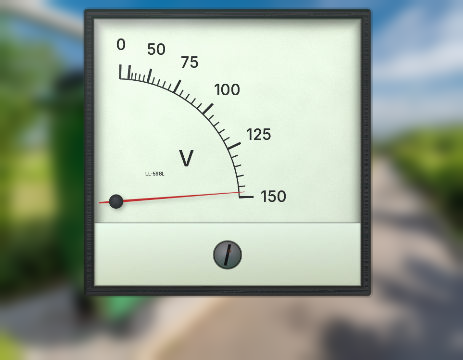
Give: 147.5
